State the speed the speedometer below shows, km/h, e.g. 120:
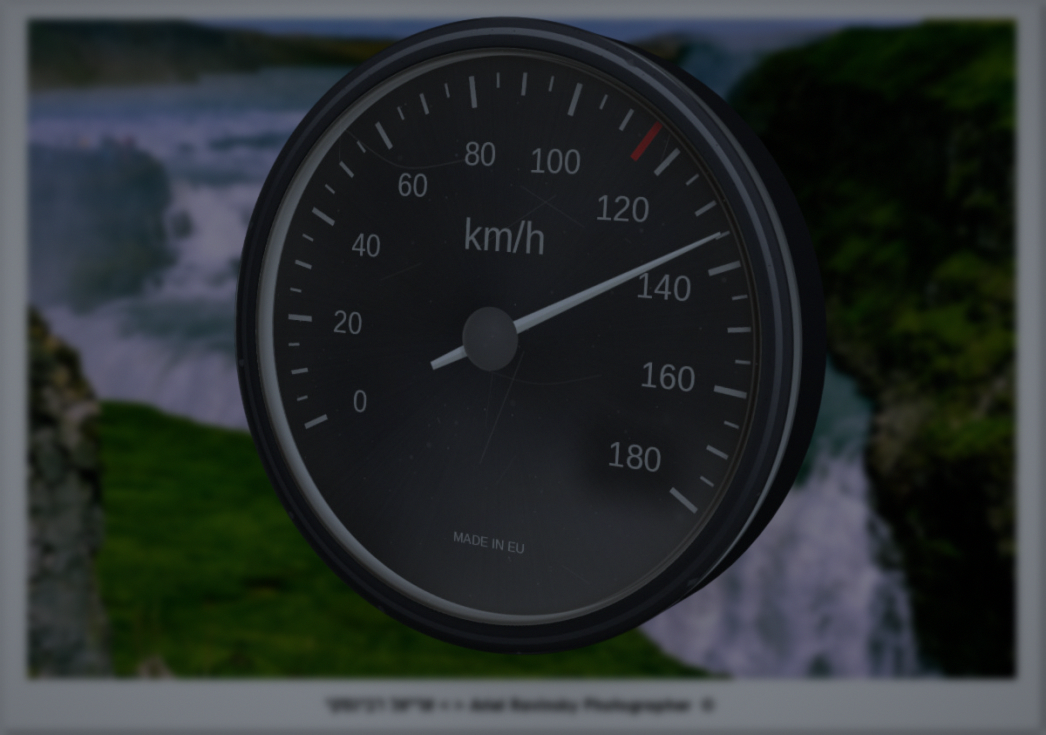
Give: 135
